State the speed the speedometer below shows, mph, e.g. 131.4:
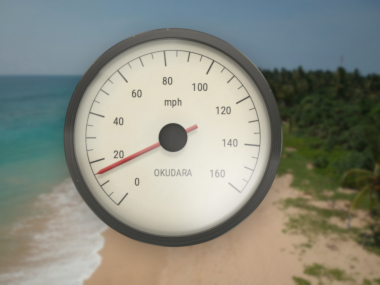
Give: 15
